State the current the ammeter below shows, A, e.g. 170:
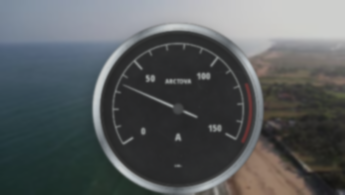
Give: 35
